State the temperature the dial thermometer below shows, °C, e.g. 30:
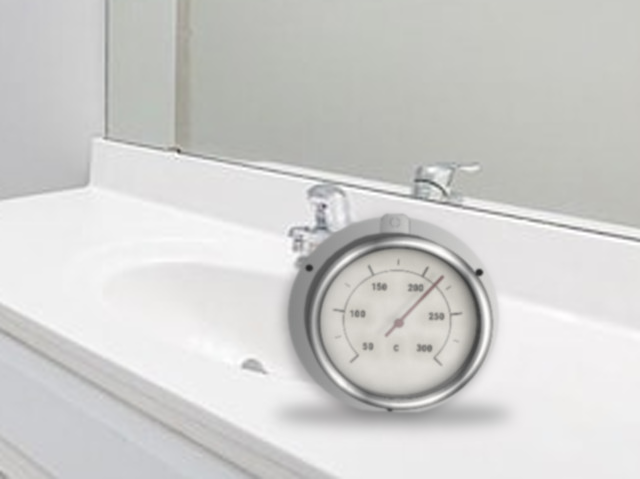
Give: 212.5
